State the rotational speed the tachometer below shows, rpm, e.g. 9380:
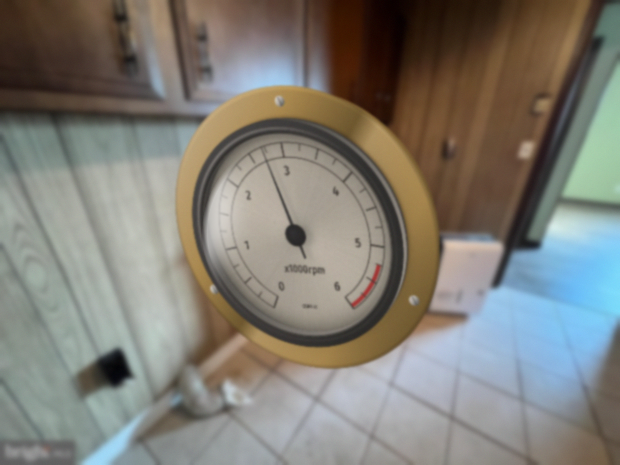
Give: 2750
